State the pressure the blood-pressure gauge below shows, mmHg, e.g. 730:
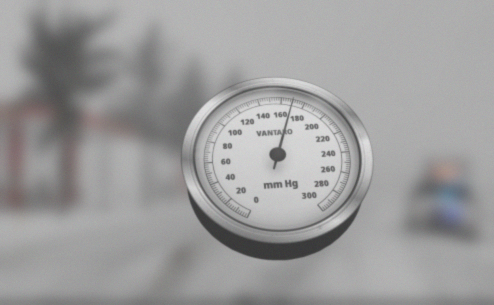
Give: 170
